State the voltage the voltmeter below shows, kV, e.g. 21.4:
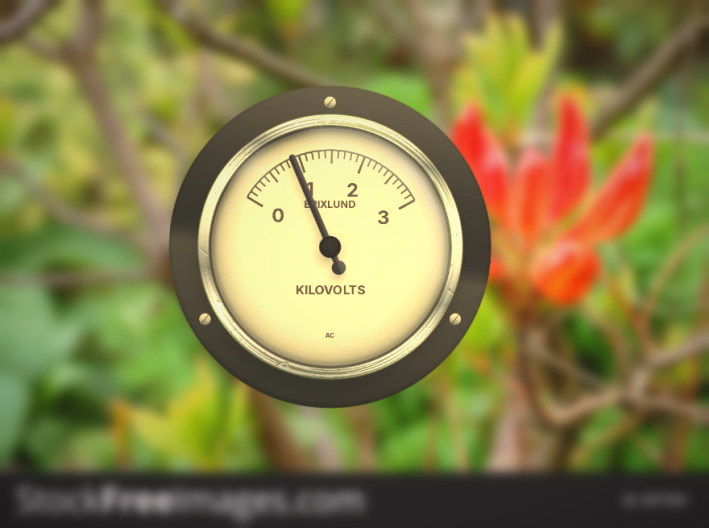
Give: 0.9
